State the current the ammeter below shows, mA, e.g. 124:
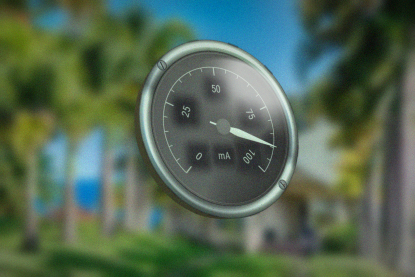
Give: 90
